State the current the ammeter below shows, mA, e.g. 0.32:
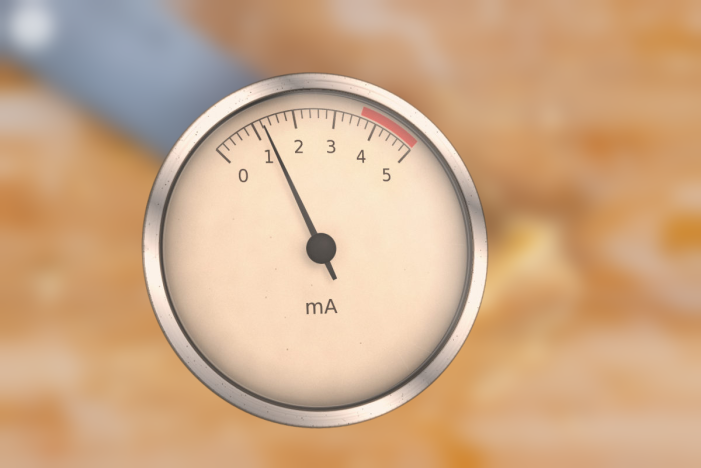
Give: 1.2
